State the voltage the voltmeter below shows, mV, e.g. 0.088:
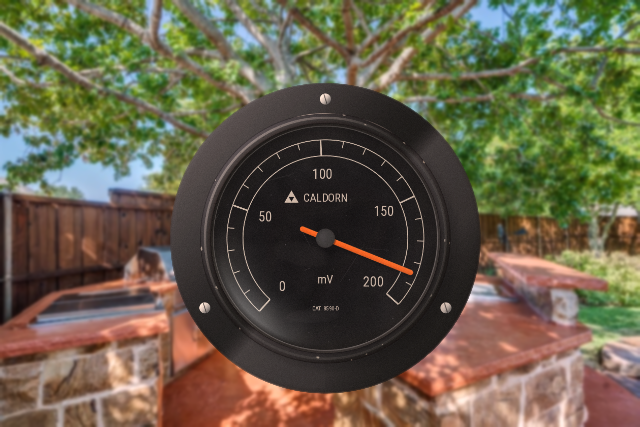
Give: 185
